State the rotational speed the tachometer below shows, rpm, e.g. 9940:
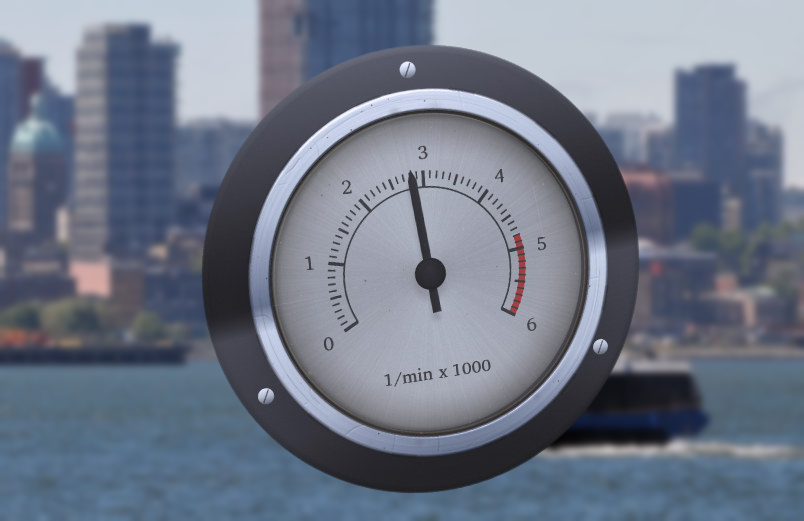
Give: 2800
